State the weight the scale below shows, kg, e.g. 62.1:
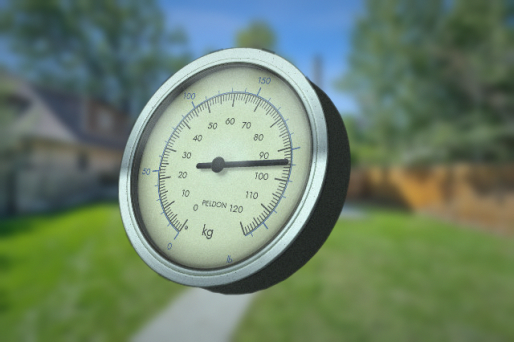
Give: 95
